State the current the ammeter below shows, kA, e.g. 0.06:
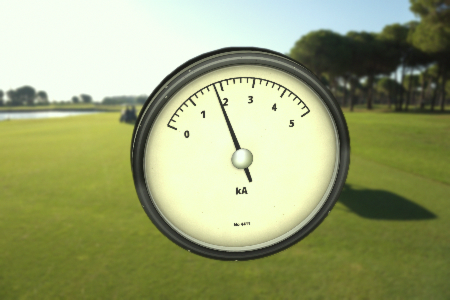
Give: 1.8
